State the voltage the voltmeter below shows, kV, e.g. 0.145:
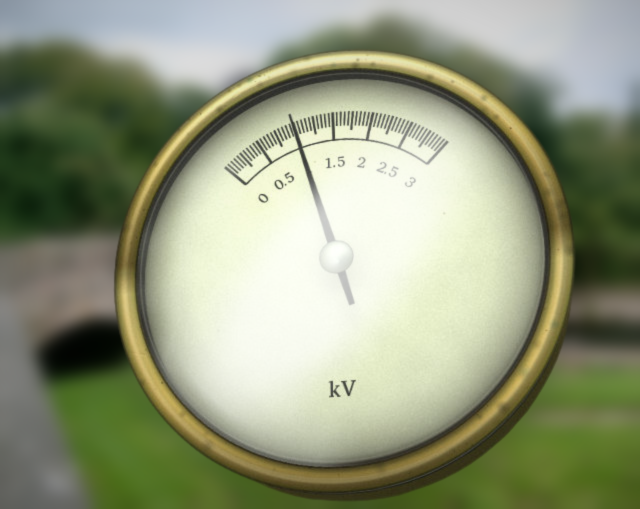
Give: 1
